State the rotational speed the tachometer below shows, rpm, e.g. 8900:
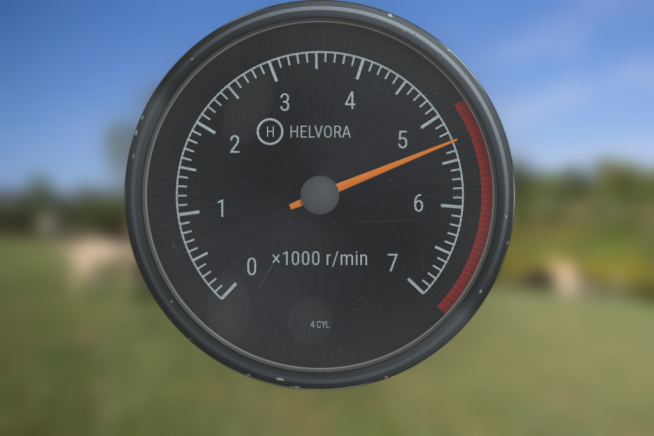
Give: 5300
